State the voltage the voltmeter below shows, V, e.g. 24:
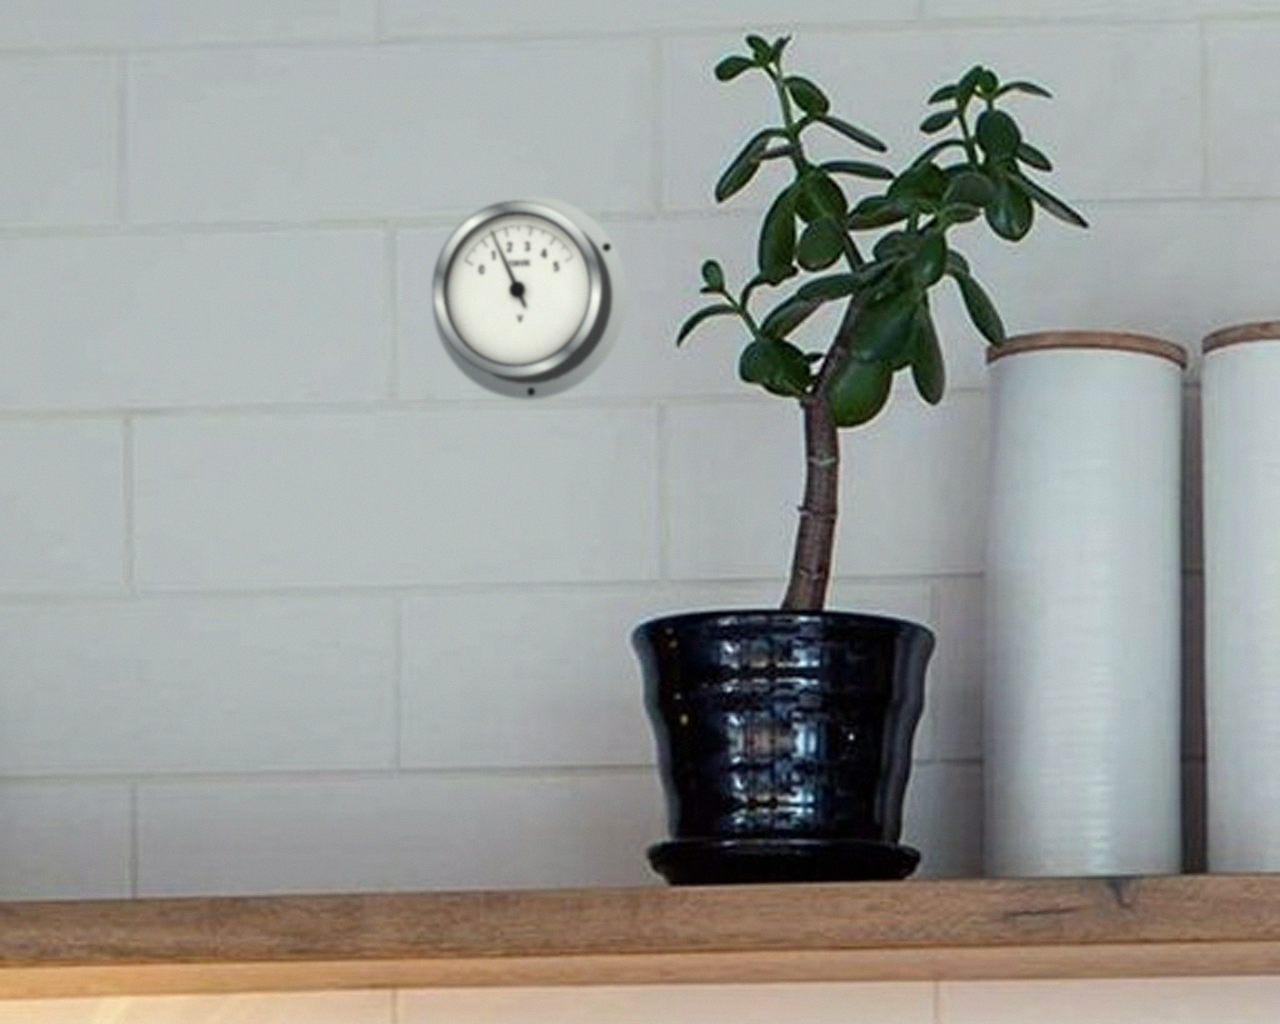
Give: 1.5
